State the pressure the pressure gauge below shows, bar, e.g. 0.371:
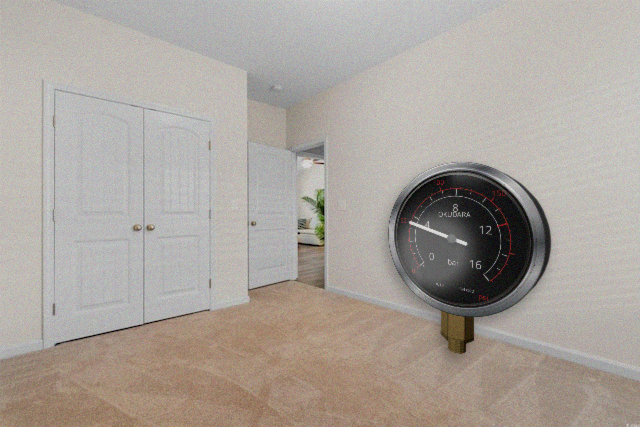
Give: 3.5
